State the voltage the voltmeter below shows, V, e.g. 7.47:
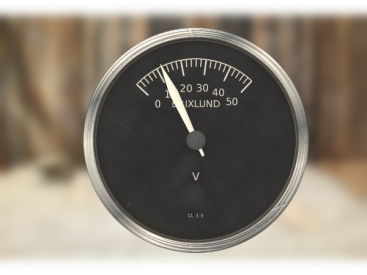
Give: 12
